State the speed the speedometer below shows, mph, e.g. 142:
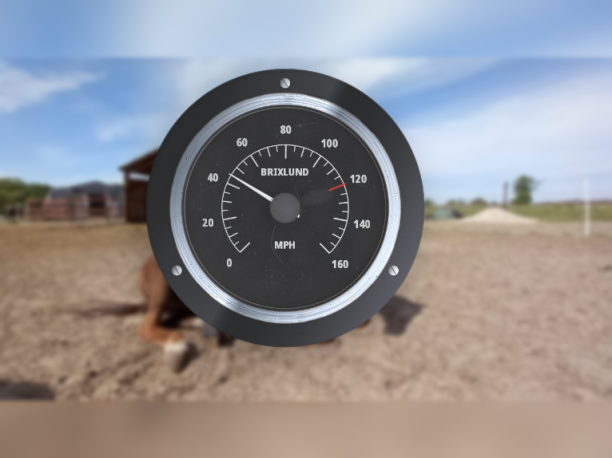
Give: 45
